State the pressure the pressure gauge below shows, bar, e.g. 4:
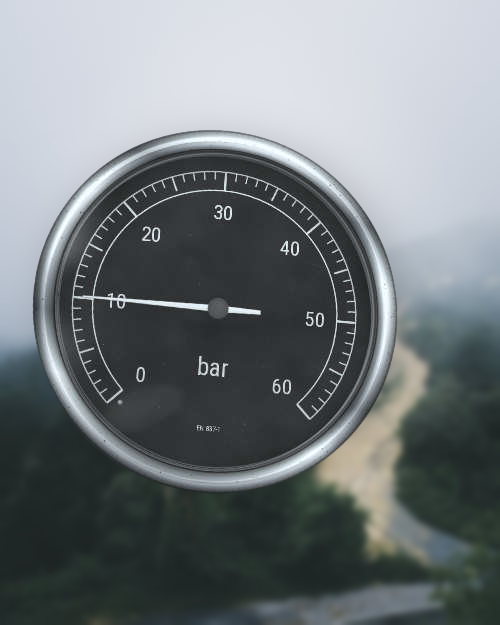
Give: 10
